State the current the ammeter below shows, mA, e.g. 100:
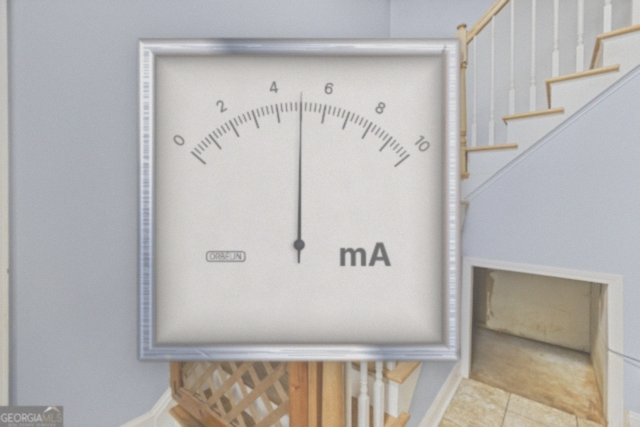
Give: 5
